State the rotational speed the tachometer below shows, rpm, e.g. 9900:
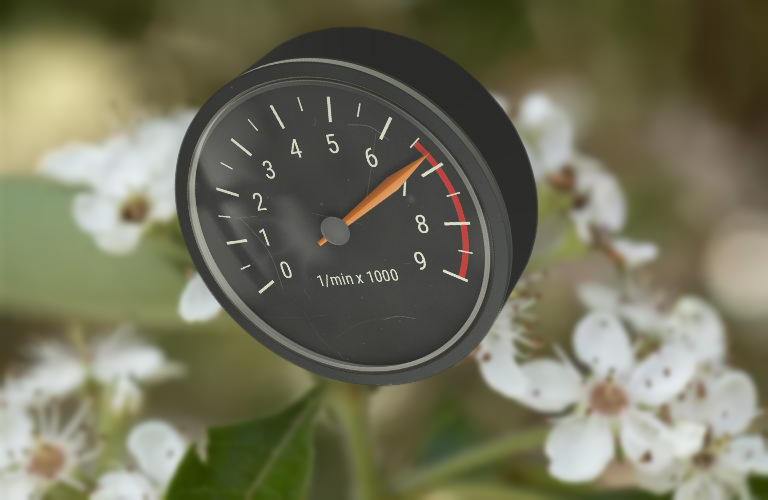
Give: 6750
